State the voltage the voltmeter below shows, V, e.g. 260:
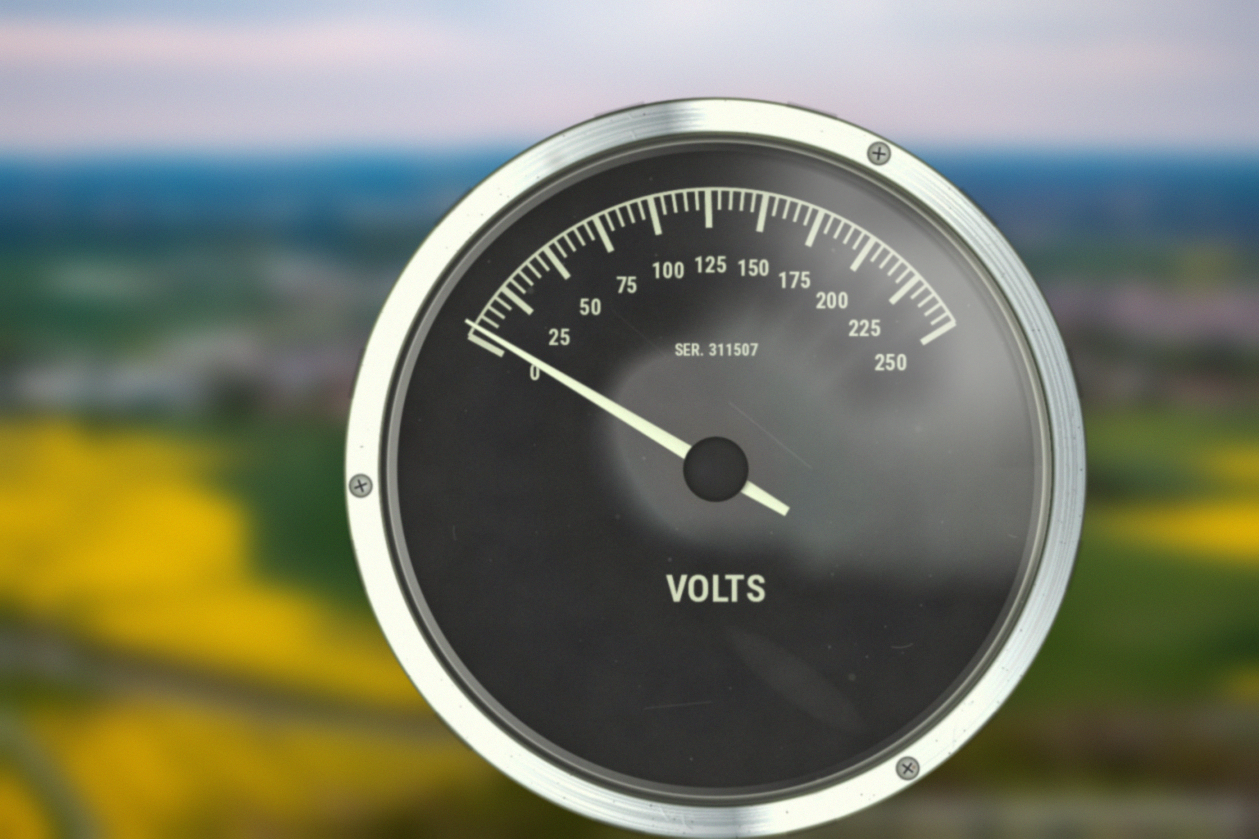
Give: 5
